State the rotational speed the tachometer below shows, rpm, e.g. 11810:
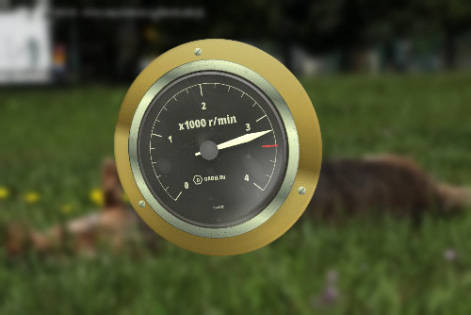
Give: 3200
